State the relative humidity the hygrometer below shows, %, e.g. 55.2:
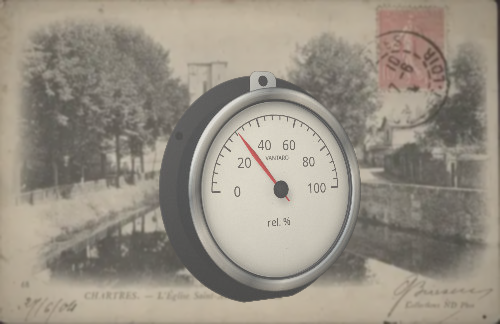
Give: 28
